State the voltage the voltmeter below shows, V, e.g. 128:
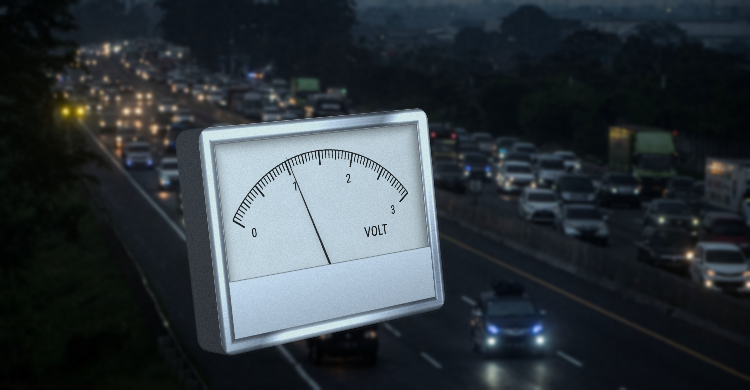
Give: 1
